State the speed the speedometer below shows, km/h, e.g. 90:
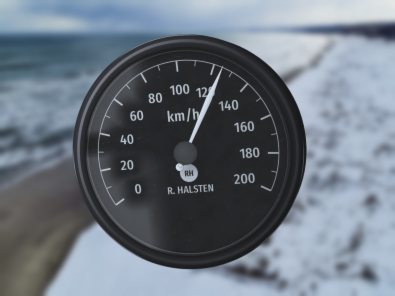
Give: 125
